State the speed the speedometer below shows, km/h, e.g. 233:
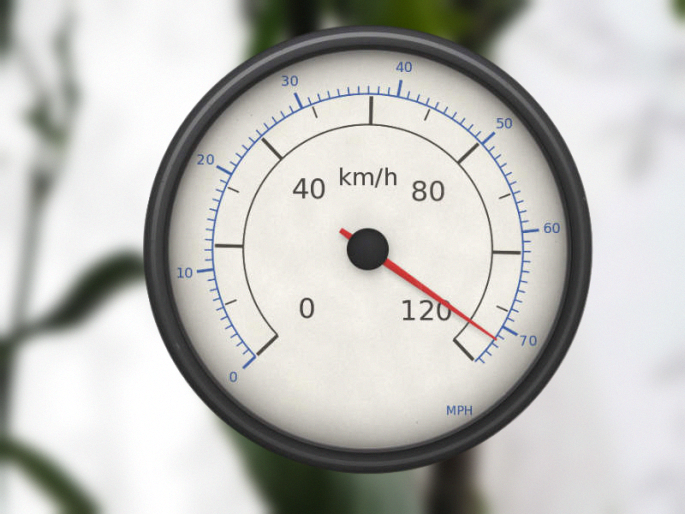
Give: 115
